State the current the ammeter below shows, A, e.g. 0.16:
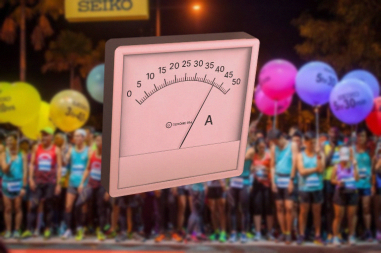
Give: 40
